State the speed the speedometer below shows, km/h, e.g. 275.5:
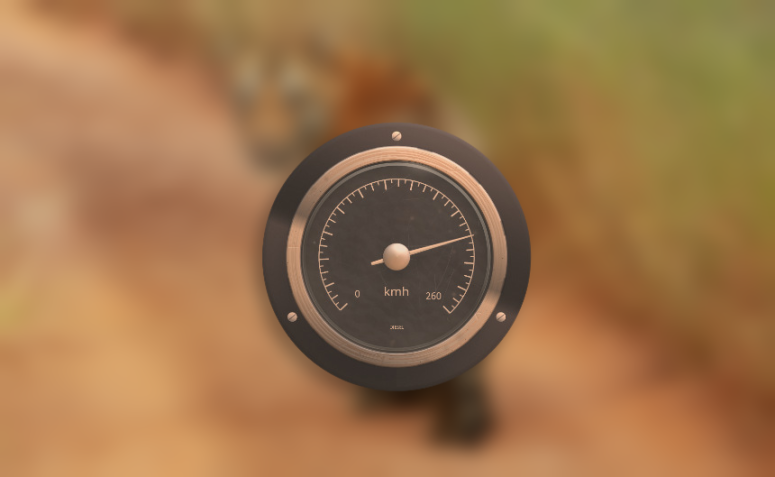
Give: 200
